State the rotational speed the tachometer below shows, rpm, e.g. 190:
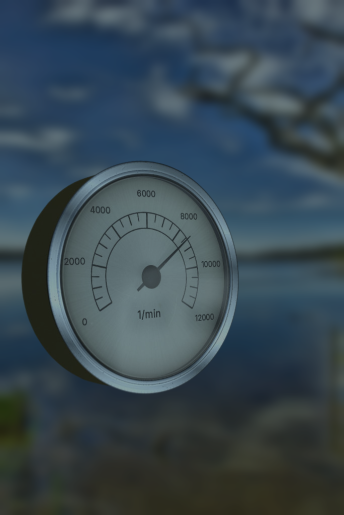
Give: 8500
